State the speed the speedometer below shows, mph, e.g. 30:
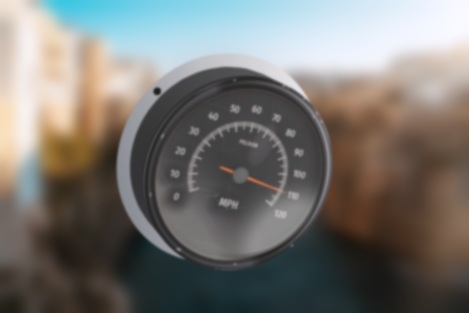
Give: 110
